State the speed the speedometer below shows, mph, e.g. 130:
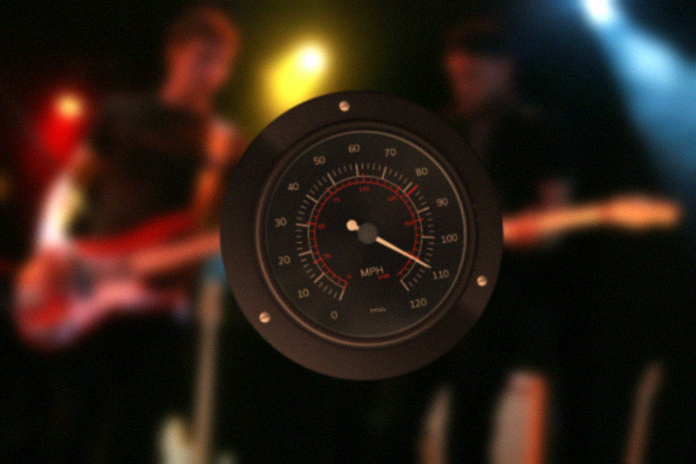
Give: 110
